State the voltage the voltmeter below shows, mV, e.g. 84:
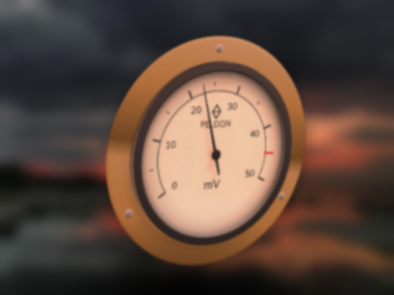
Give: 22.5
